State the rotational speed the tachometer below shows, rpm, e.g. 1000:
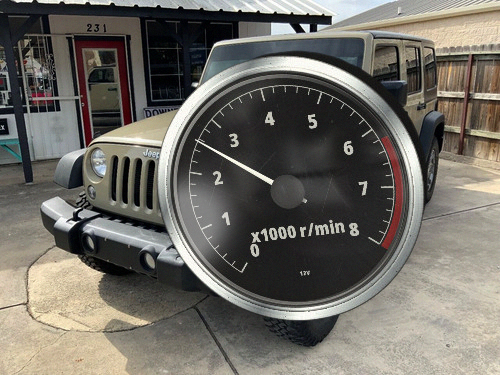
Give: 2600
